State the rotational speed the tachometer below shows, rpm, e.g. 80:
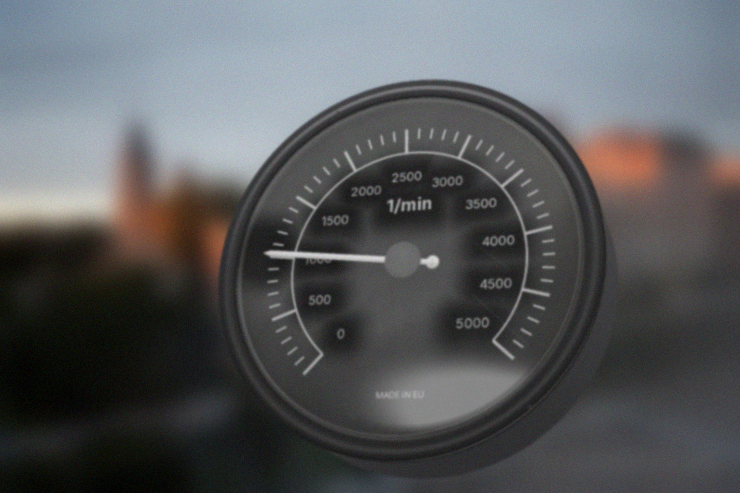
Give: 1000
